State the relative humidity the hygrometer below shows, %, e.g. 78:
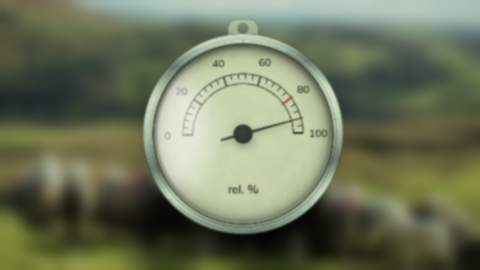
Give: 92
